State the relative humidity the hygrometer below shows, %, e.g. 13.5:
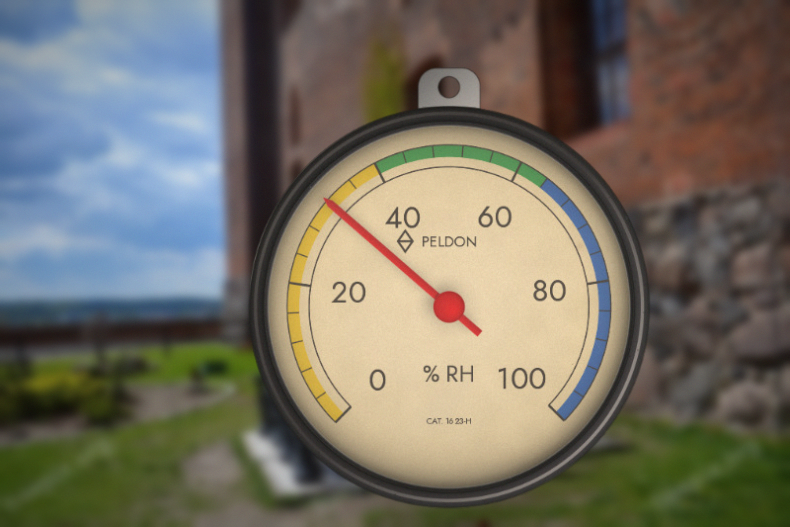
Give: 32
